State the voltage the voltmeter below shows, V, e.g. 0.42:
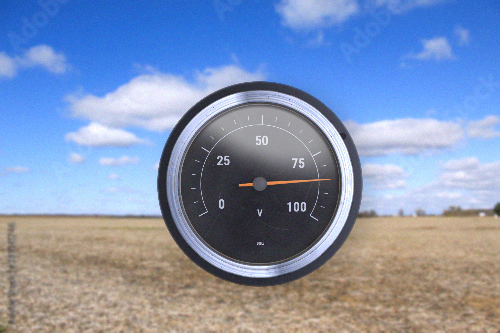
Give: 85
